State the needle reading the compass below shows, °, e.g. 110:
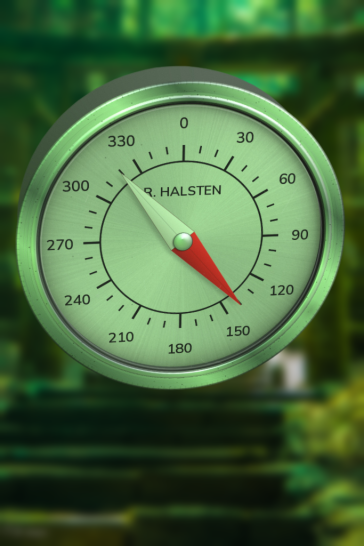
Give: 140
